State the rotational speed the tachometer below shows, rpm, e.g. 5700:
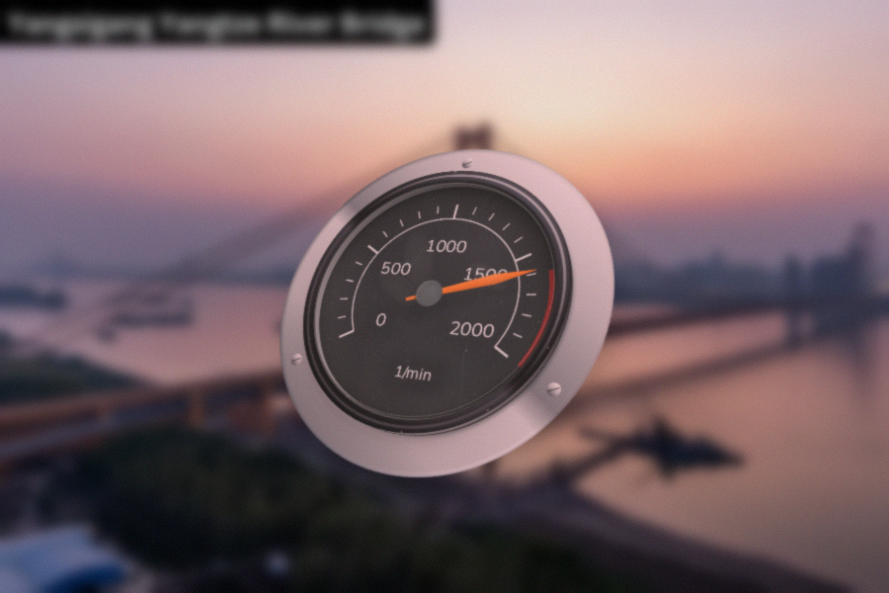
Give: 1600
